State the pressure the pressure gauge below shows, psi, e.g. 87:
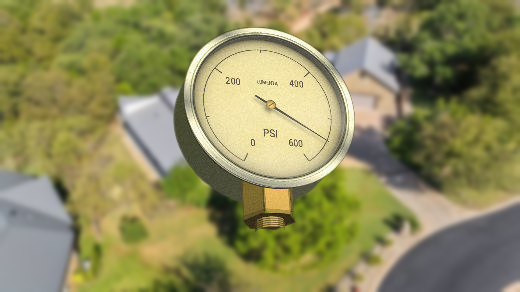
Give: 550
